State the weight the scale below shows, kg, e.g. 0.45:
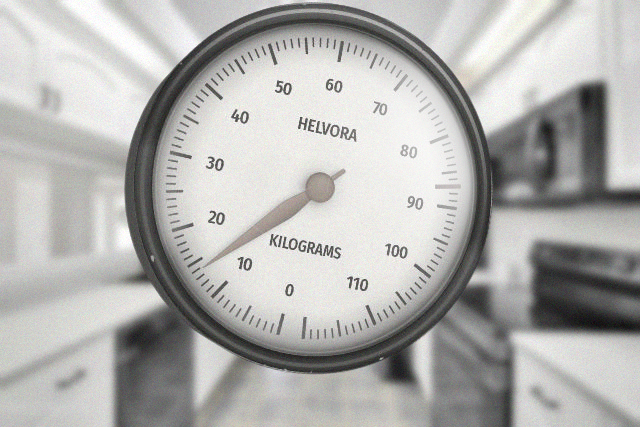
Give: 14
